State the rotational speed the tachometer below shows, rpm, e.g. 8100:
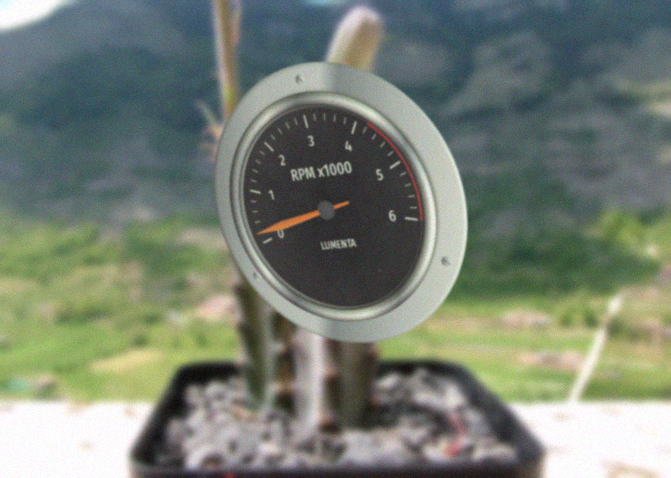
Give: 200
